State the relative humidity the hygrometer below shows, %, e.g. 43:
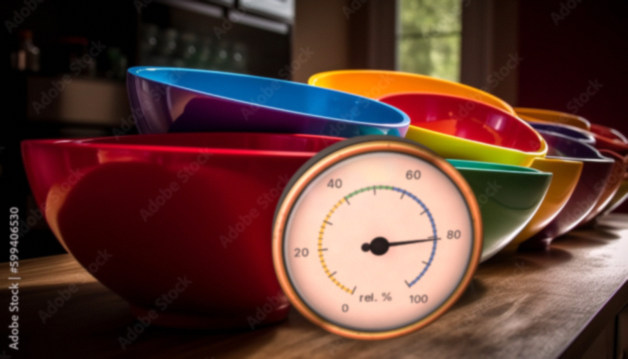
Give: 80
